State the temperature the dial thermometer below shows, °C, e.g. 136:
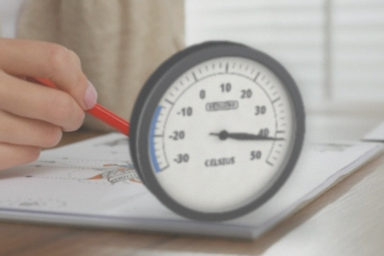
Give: 42
